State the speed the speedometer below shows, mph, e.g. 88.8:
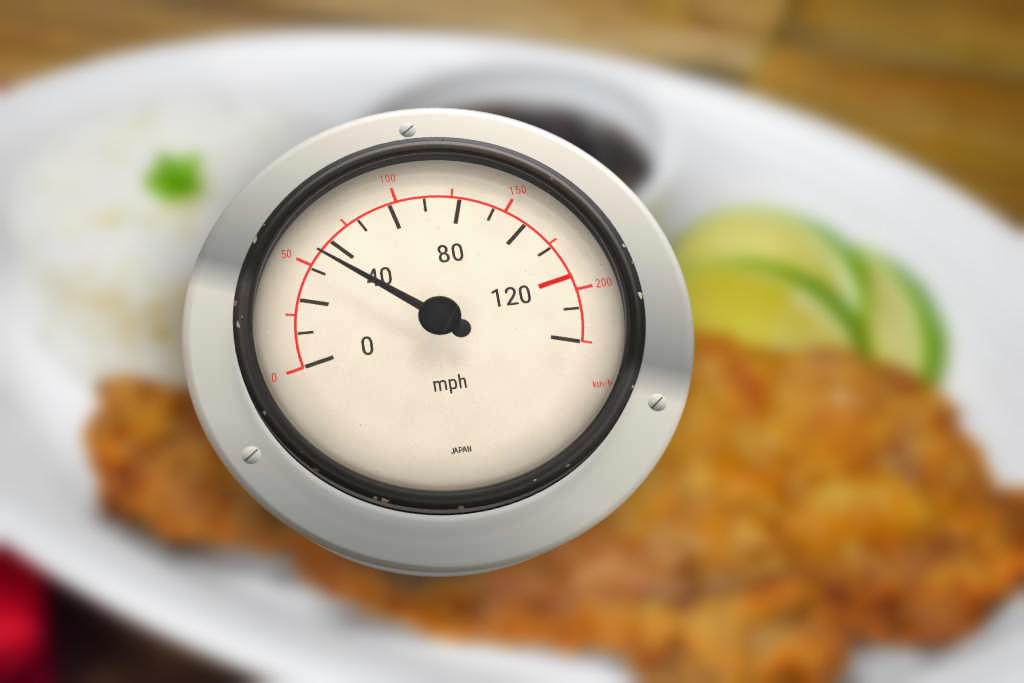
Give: 35
